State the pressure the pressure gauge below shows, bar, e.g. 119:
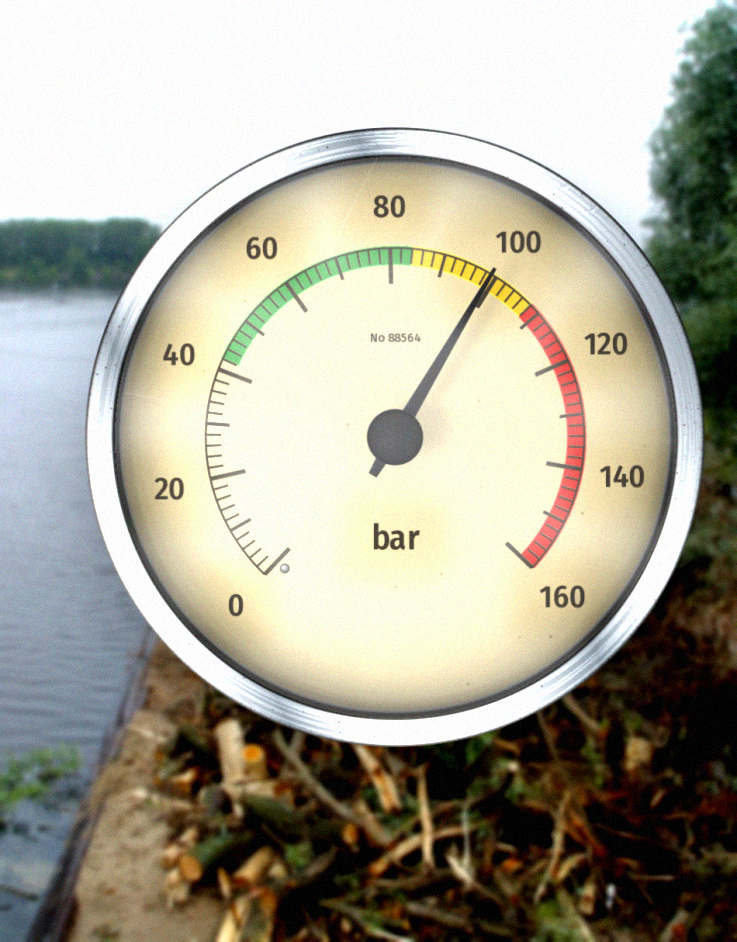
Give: 99
